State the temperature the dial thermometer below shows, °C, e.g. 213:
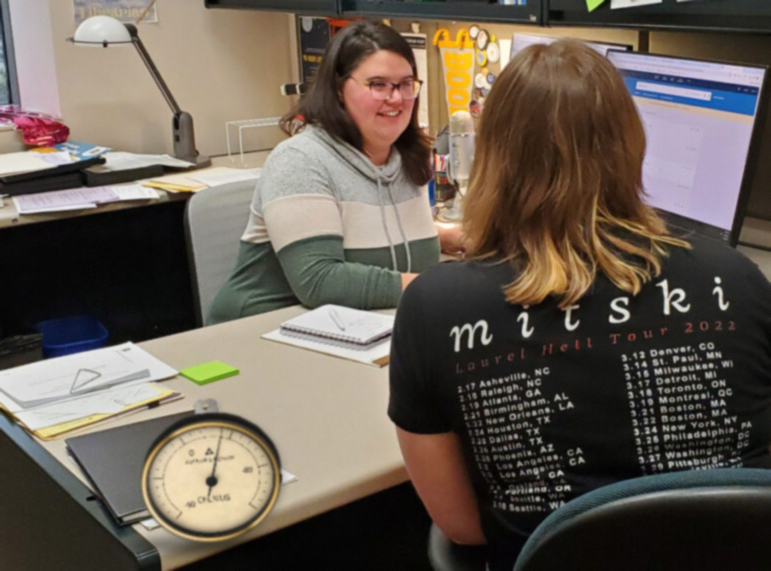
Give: 16
